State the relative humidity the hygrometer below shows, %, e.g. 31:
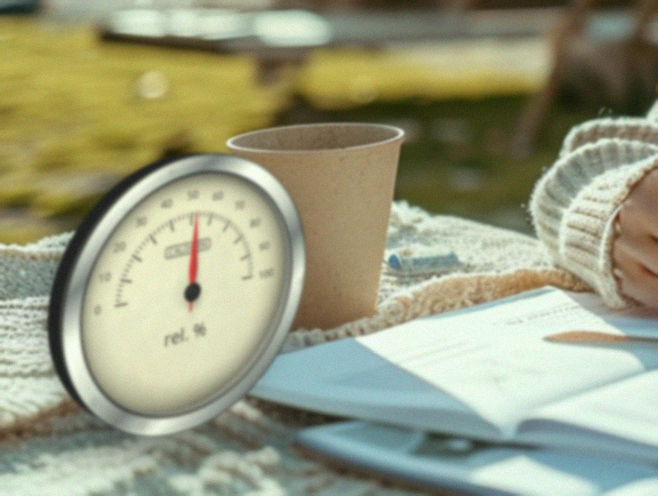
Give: 50
